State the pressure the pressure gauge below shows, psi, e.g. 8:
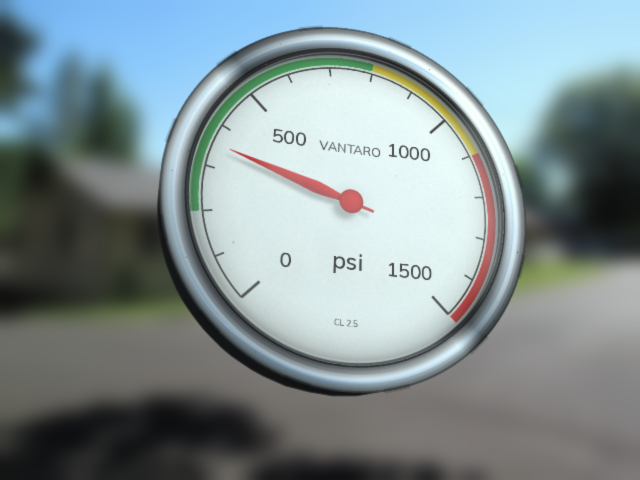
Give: 350
